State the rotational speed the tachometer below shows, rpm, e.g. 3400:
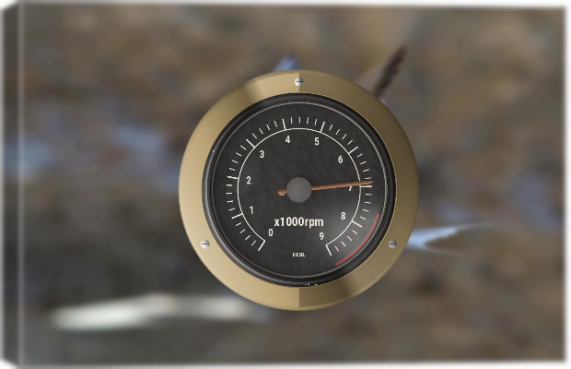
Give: 6900
